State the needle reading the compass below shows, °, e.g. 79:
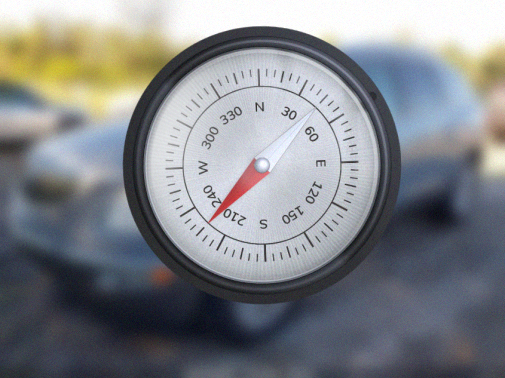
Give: 225
